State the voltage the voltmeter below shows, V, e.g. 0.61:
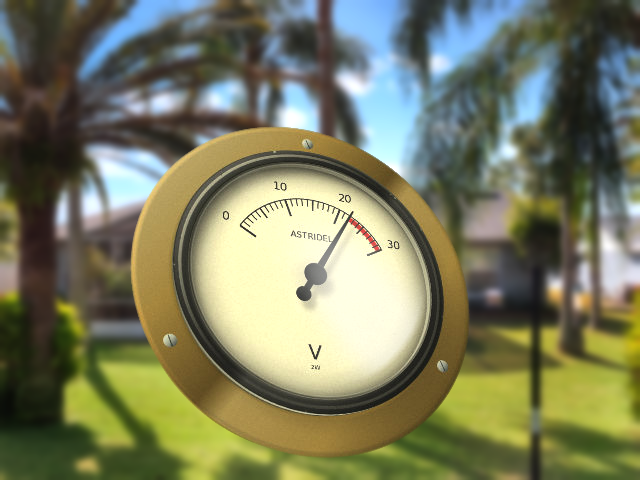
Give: 22
